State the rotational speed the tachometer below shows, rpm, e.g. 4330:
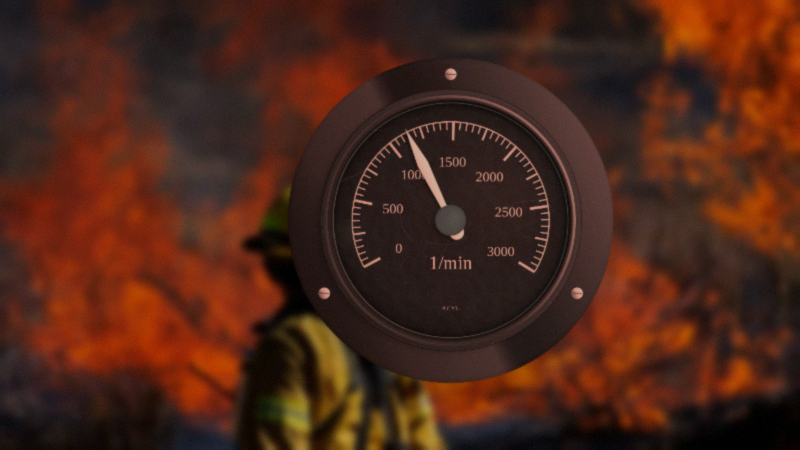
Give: 1150
